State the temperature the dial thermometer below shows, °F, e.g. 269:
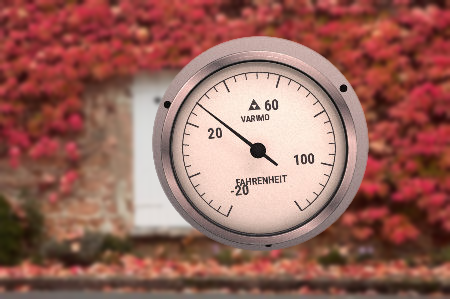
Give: 28
